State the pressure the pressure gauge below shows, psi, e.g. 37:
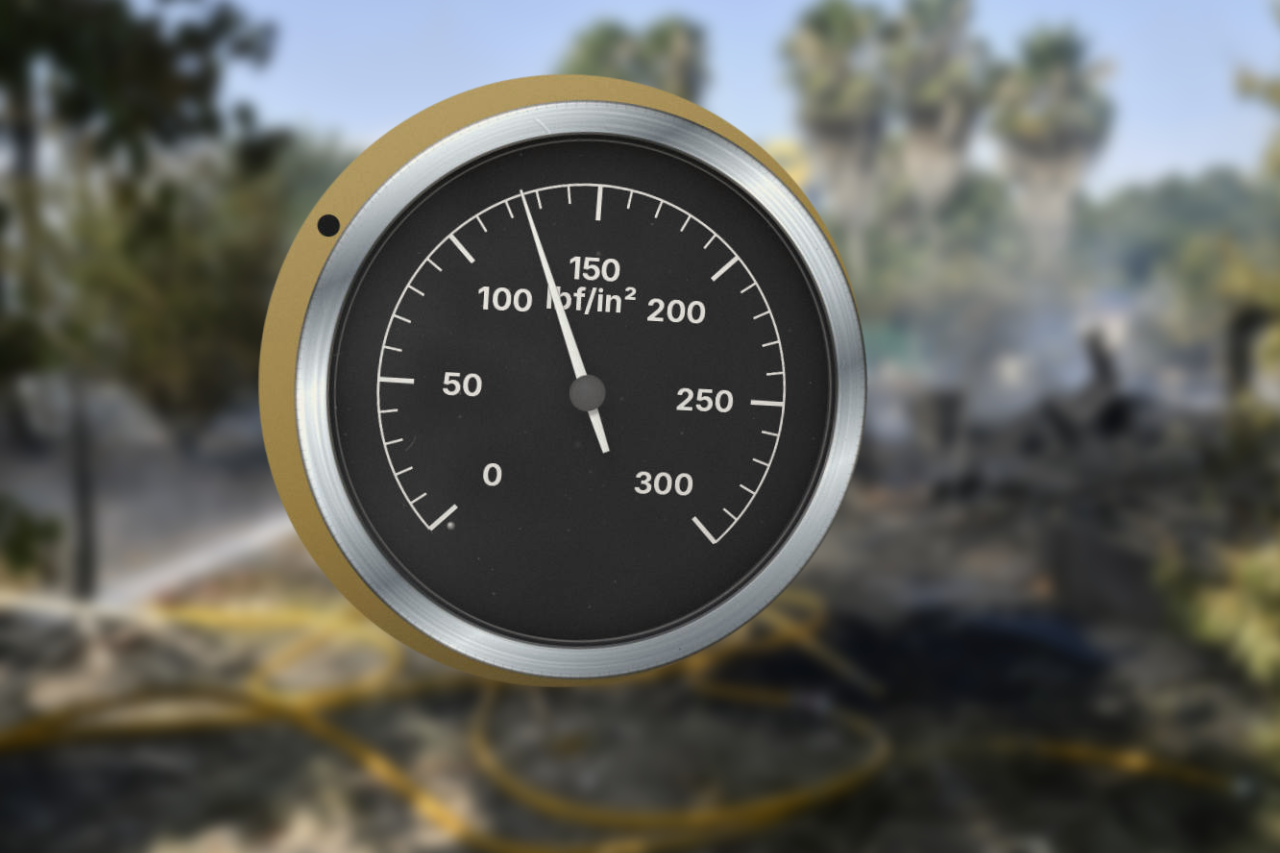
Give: 125
